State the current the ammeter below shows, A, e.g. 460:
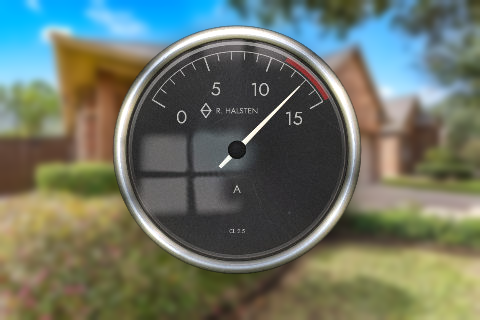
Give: 13
